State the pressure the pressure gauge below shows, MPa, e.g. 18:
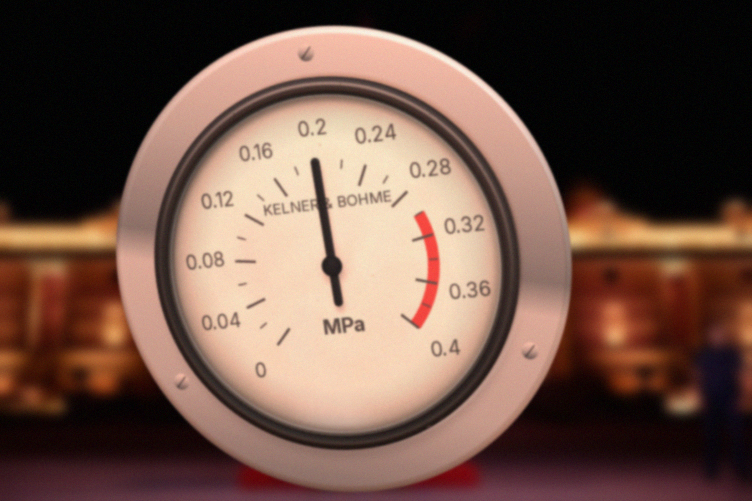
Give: 0.2
